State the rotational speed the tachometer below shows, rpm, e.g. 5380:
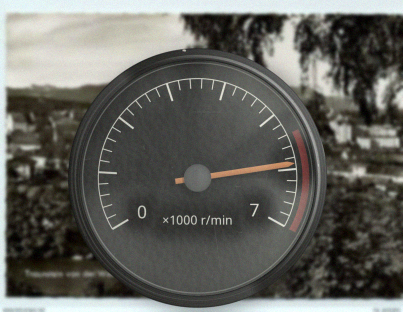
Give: 5900
